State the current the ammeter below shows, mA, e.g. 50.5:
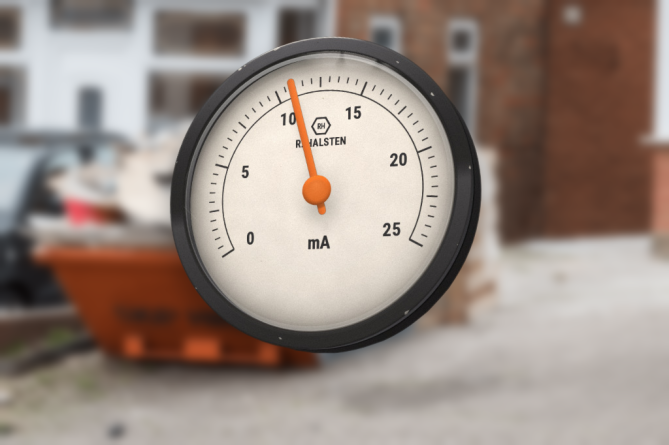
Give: 11
